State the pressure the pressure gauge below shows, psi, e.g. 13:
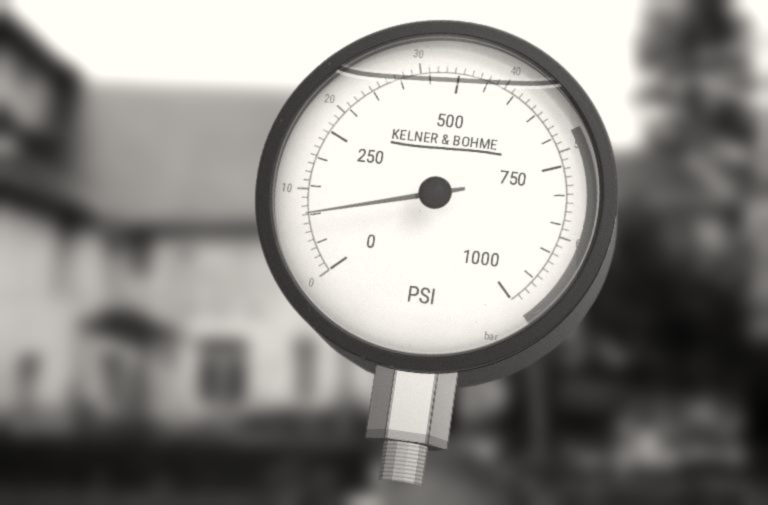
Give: 100
